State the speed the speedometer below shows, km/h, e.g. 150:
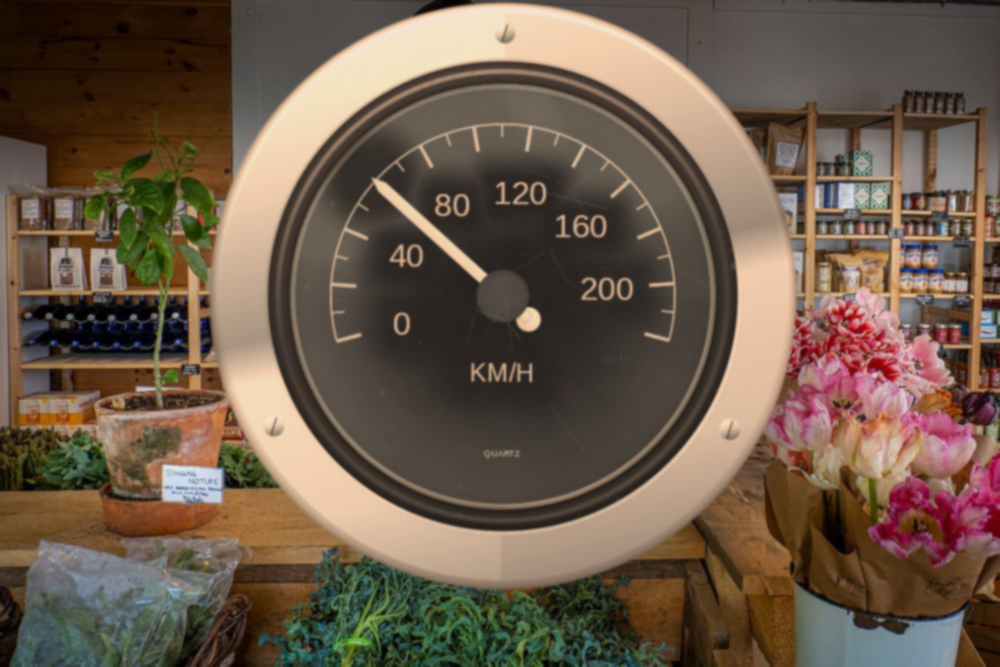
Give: 60
